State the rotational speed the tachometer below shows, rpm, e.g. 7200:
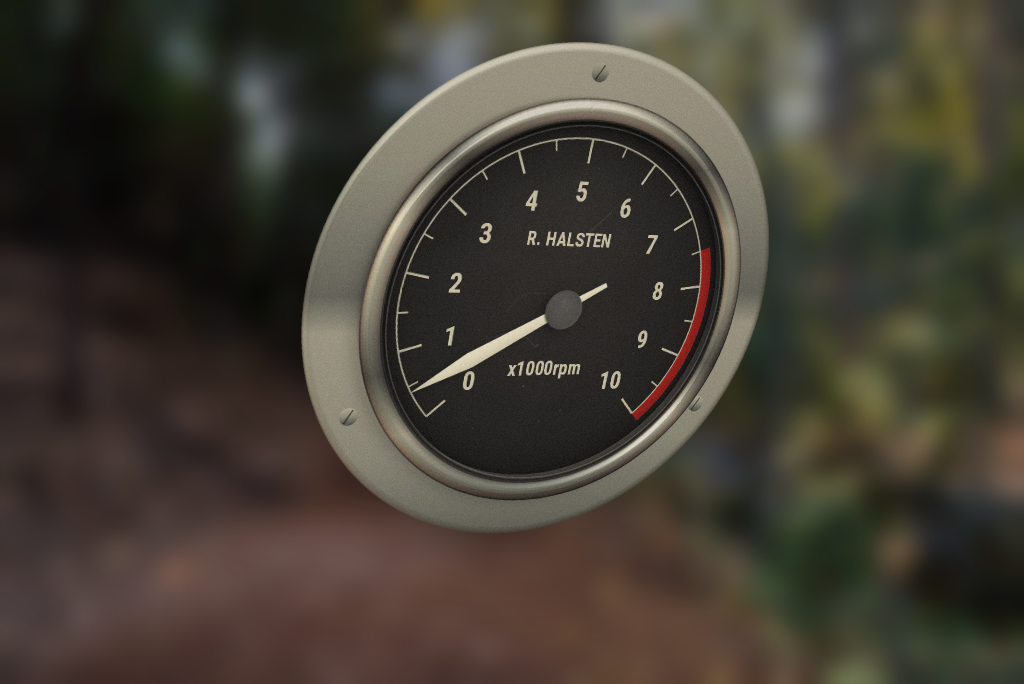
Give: 500
